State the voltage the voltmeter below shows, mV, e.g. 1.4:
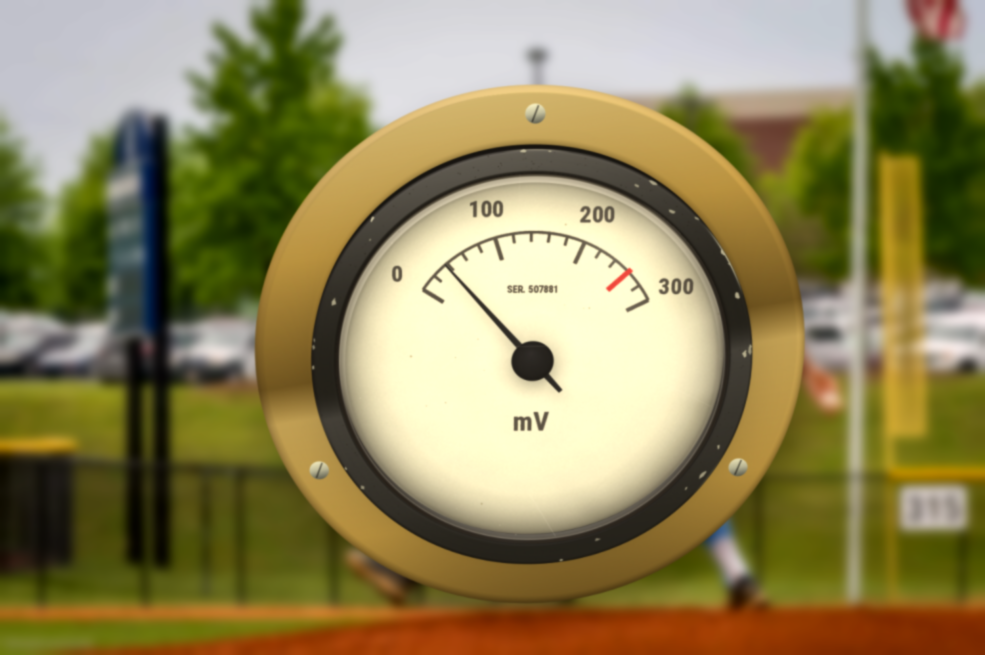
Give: 40
